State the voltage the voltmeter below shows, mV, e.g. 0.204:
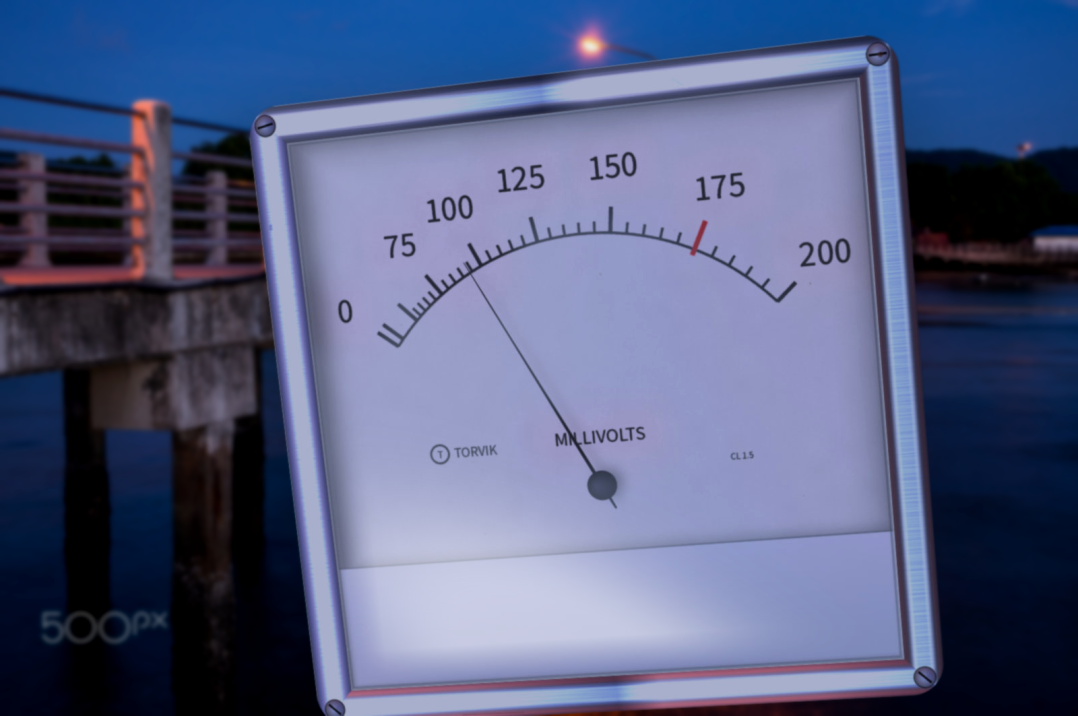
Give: 95
